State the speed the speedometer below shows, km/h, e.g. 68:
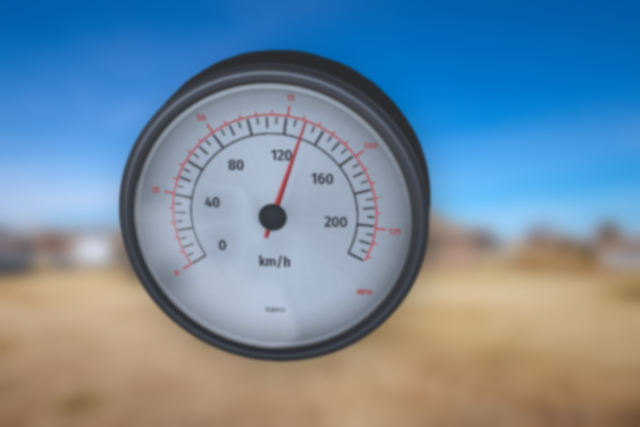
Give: 130
